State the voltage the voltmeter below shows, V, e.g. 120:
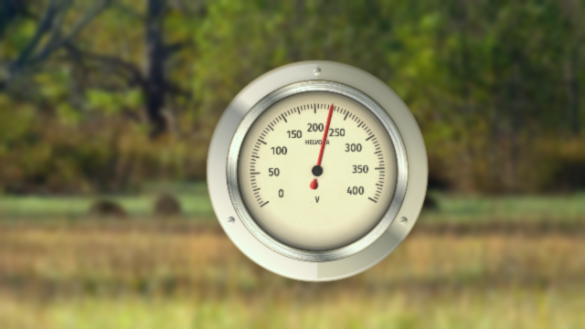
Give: 225
